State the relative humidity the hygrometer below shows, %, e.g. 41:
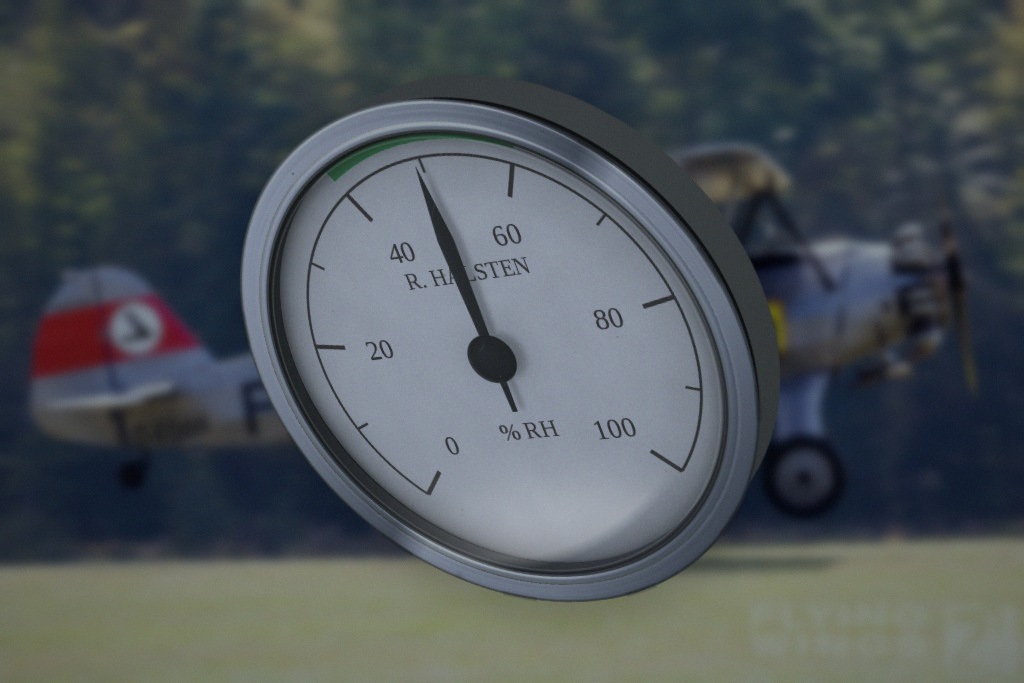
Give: 50
